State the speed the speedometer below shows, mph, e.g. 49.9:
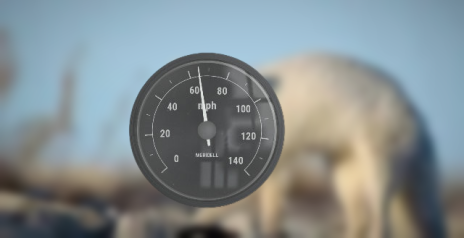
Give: 65
